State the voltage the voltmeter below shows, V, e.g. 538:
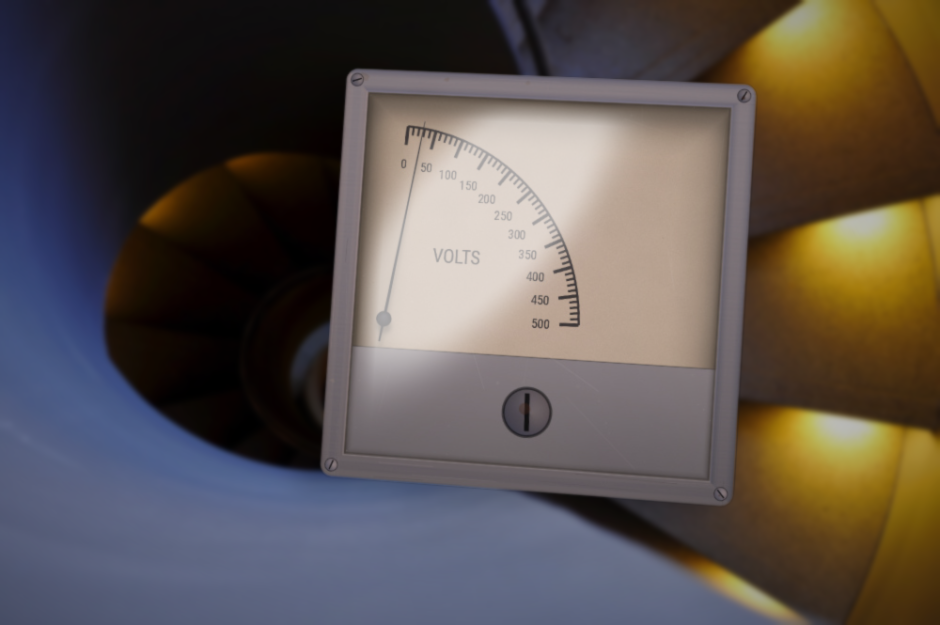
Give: 30
